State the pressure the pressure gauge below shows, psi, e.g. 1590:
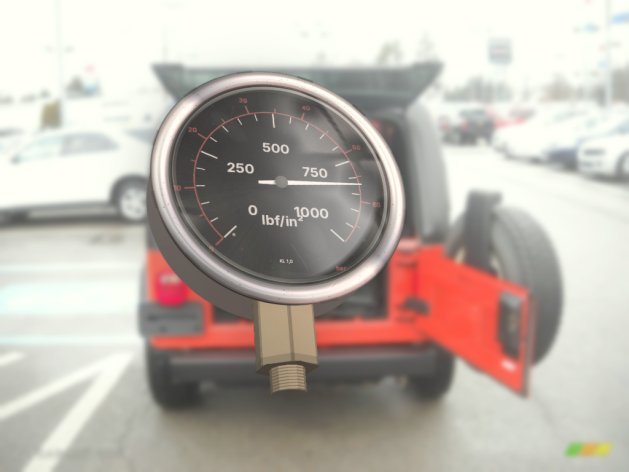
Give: 825
